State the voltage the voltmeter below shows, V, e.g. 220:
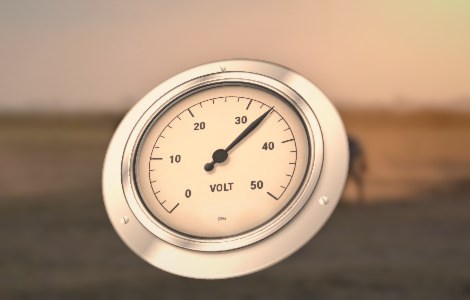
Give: 34
